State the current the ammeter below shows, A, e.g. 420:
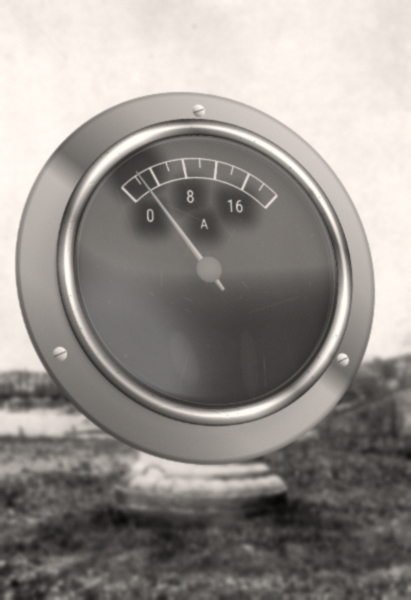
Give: 2
